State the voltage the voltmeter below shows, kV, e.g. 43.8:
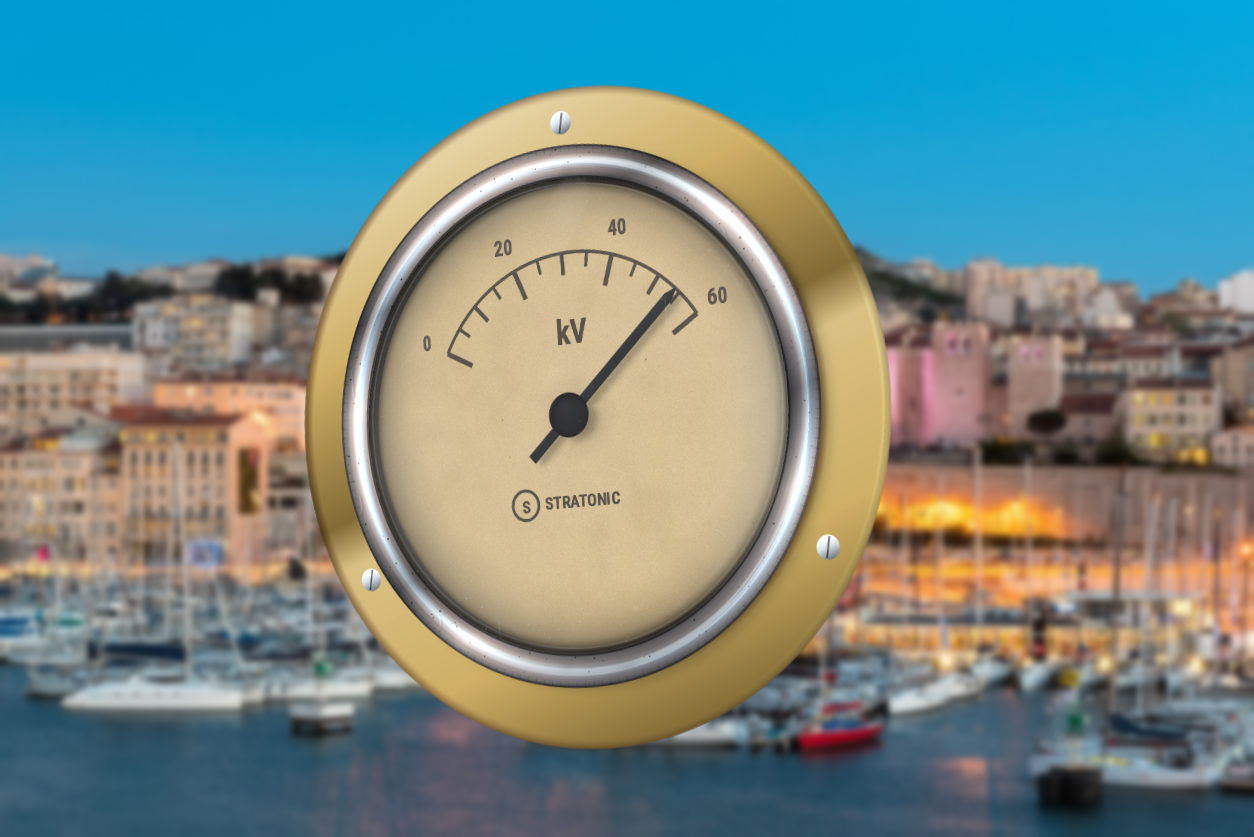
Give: 55
